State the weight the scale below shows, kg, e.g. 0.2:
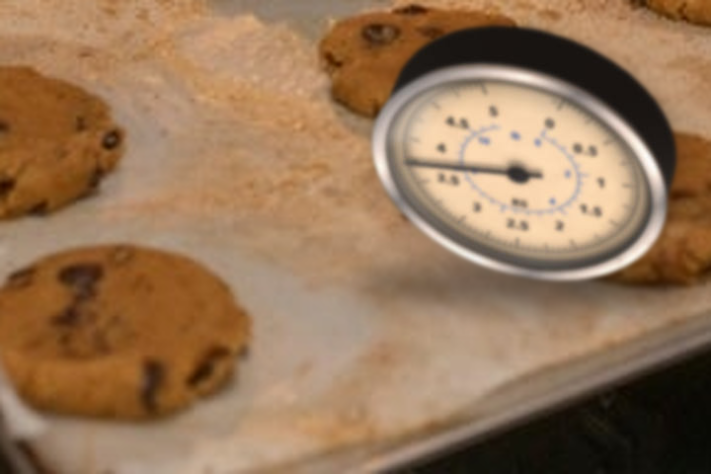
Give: 3.75
